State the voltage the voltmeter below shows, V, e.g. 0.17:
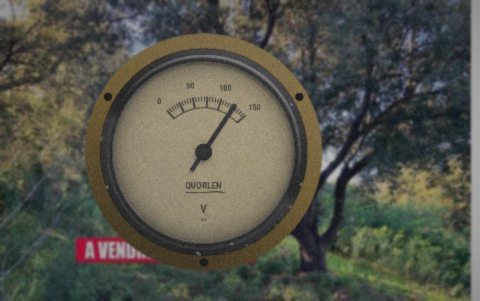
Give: 125
